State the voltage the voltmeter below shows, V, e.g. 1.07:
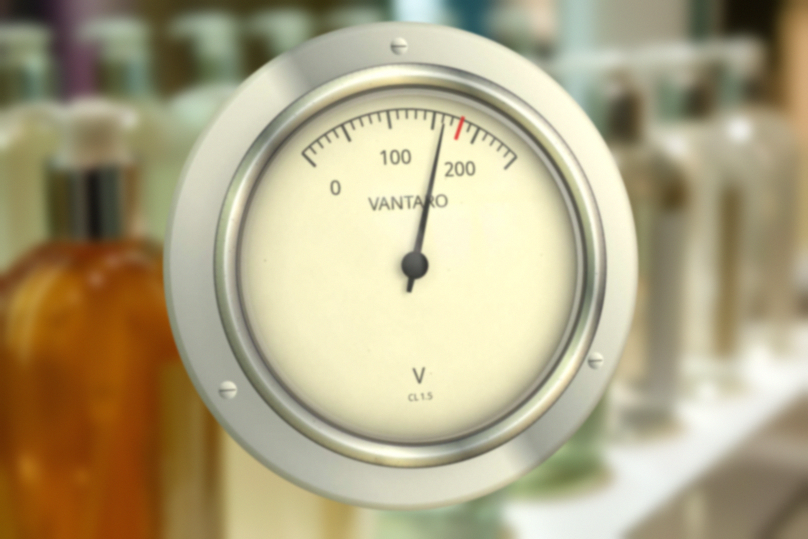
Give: 160
